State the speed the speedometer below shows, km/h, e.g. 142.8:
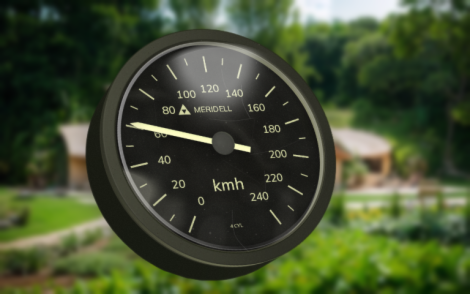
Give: 60
